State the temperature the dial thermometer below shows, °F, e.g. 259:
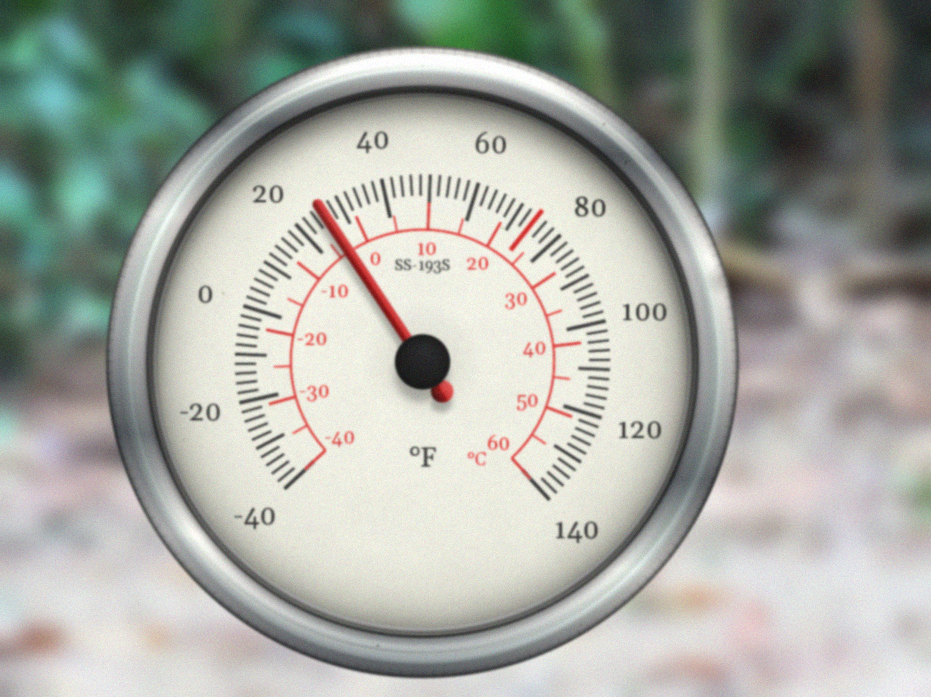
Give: 26
